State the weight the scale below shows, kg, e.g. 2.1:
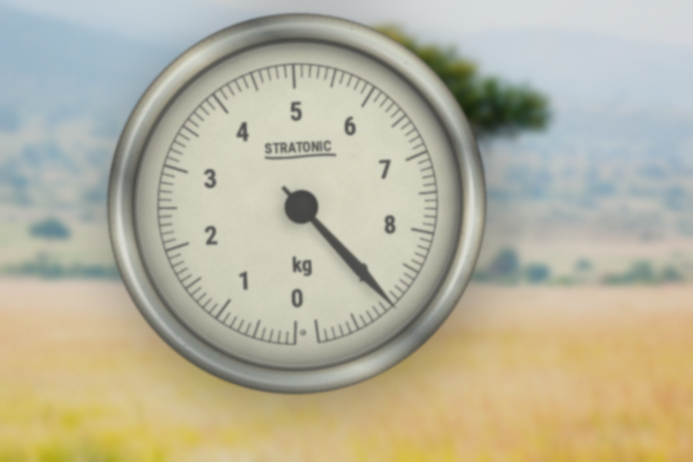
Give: 9
